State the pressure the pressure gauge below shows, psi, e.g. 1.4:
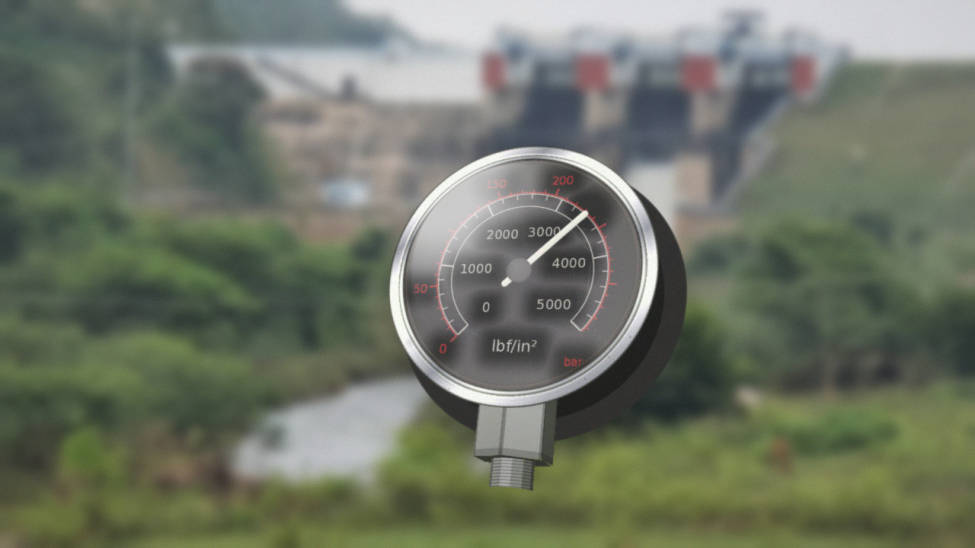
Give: 3400
